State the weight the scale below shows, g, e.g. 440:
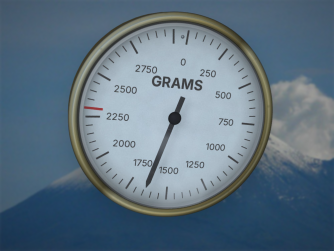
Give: 1650
